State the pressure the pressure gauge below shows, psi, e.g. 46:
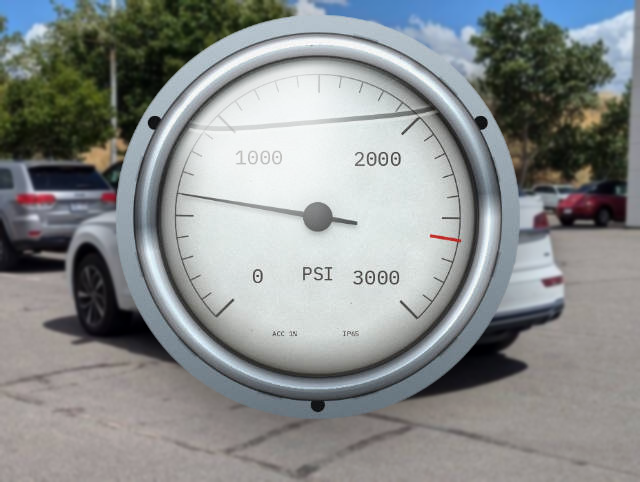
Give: 600
